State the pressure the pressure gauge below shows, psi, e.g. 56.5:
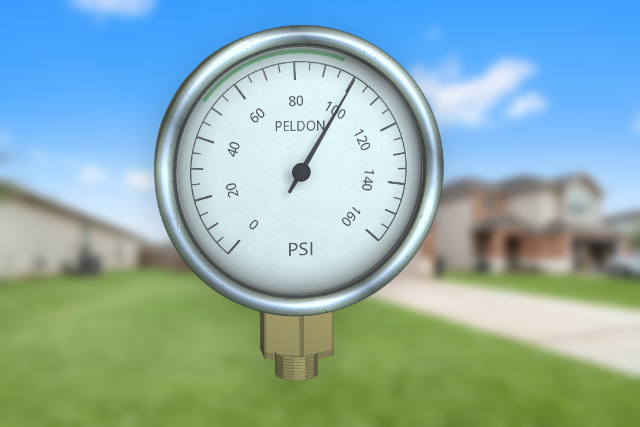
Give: 100
